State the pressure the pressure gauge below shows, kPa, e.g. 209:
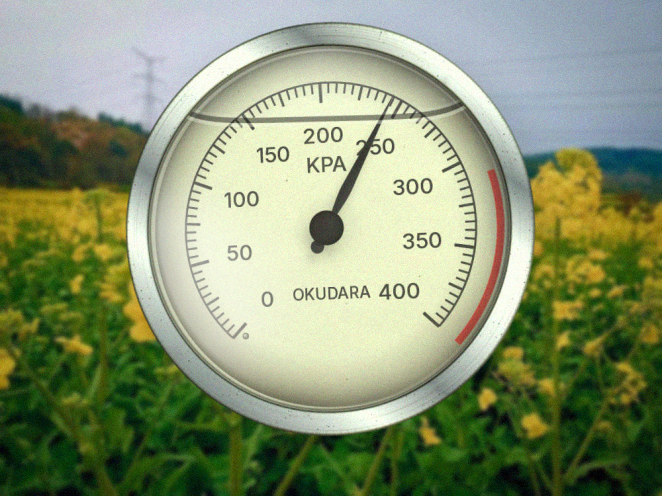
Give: 245
